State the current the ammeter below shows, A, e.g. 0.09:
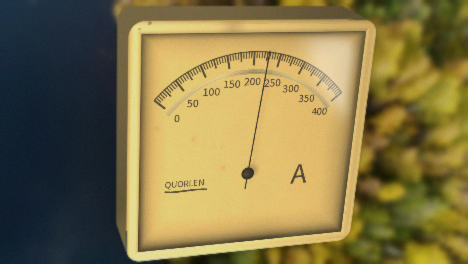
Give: 225
